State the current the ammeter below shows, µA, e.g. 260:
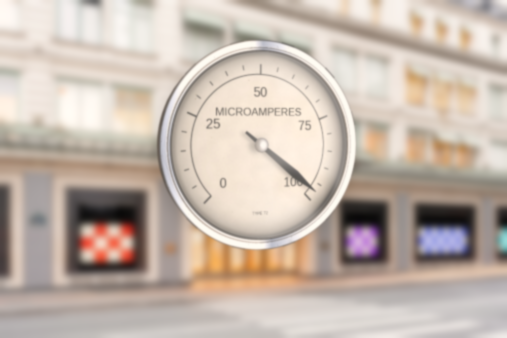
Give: 97.5
